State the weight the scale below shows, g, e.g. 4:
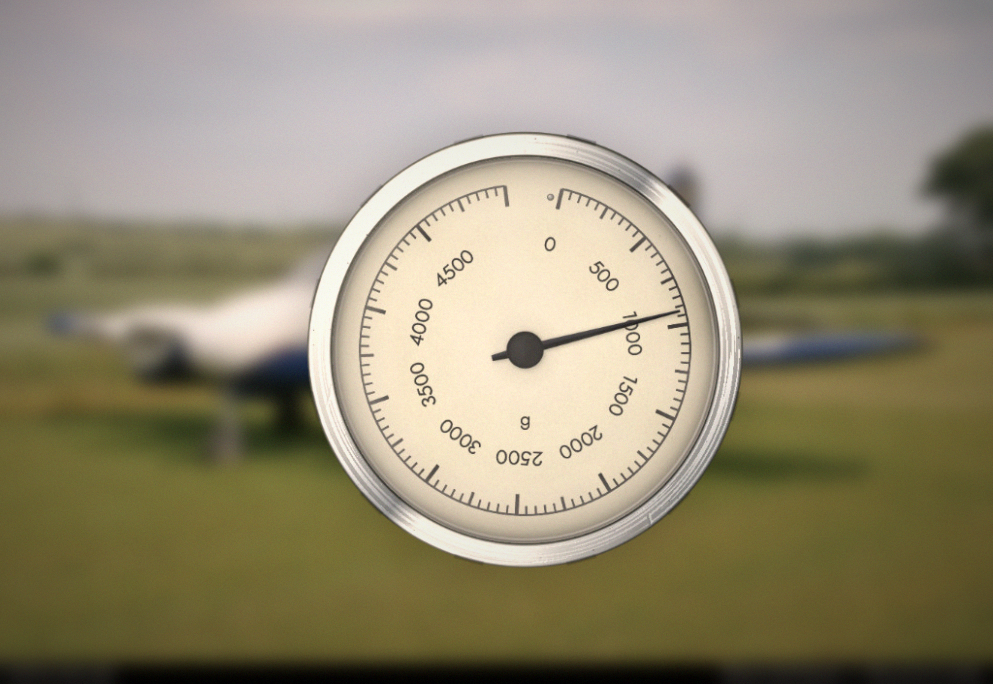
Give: 925
